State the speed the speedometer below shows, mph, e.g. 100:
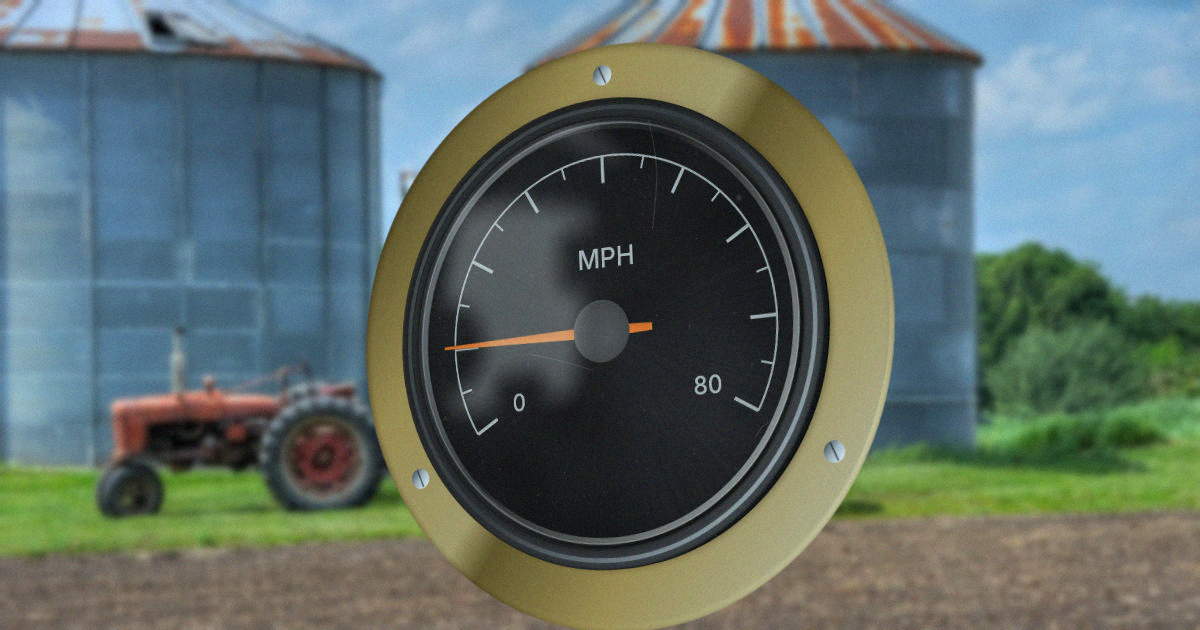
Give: 10
